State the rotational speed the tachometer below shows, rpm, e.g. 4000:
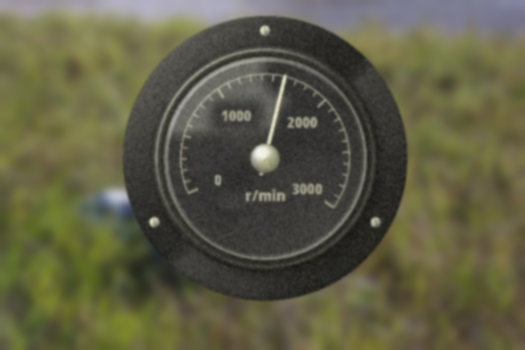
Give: 1600
